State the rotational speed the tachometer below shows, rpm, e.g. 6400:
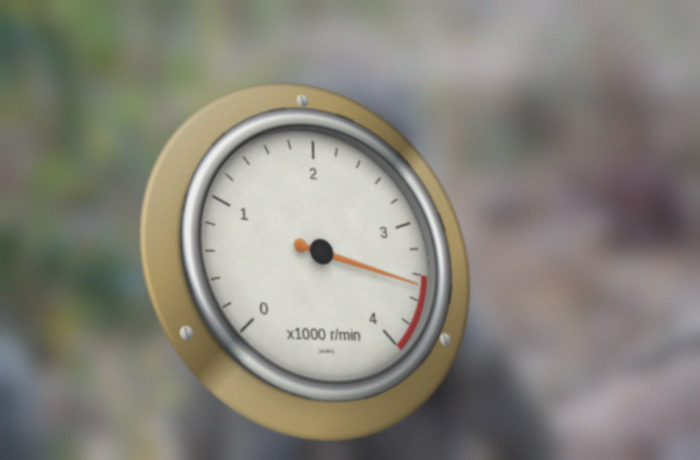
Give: 3500
